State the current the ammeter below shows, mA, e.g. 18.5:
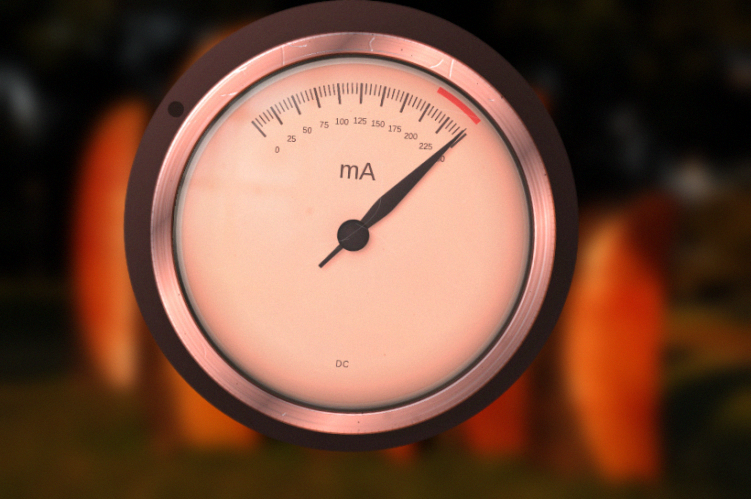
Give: 245
